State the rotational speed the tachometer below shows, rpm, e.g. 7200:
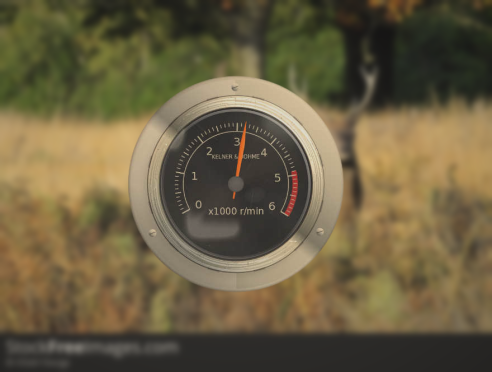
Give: 3200
